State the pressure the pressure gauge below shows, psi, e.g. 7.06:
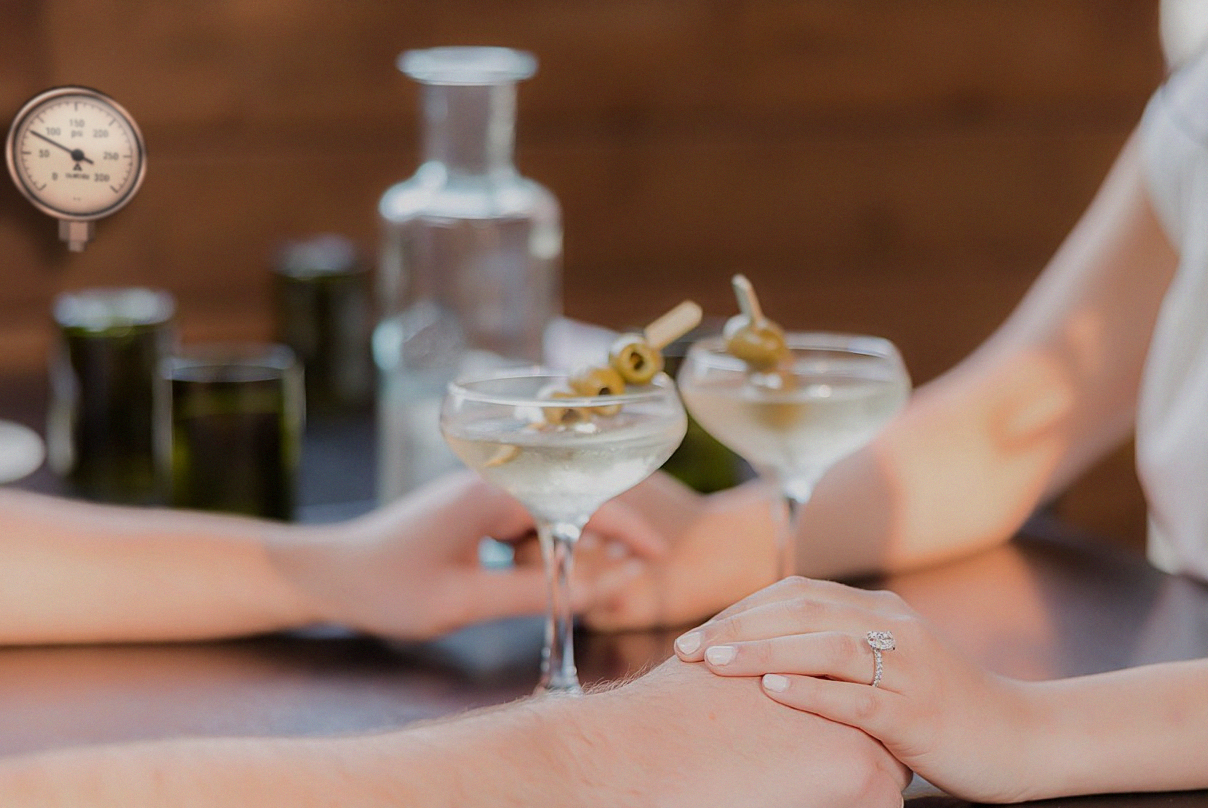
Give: 80
